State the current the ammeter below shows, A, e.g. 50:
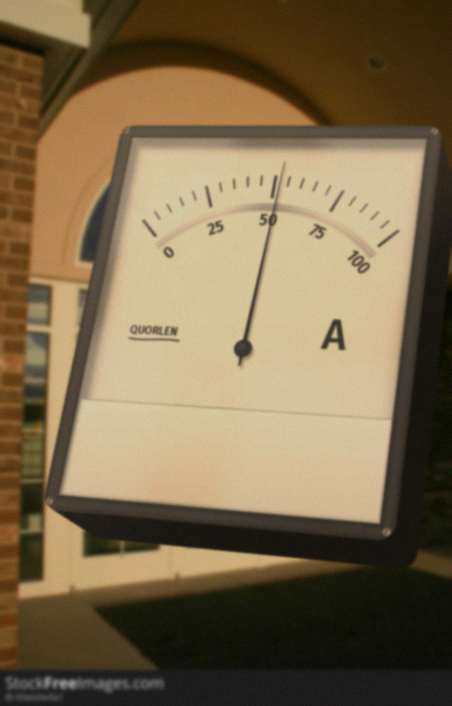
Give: 52.5
